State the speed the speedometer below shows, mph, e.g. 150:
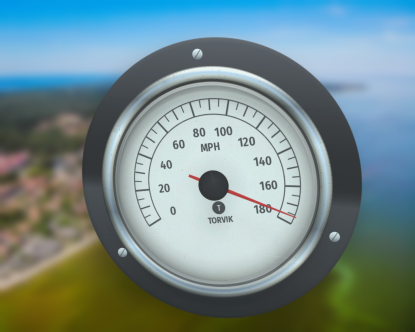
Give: 175
